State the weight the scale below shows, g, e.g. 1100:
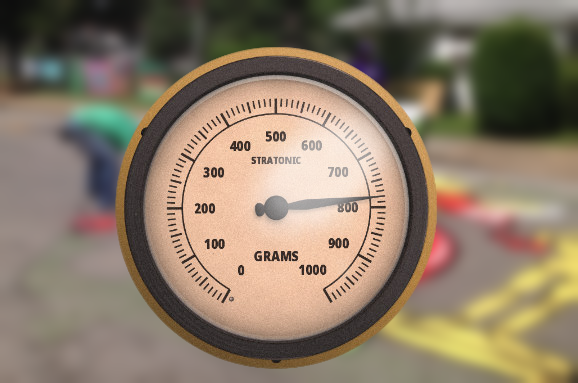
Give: 780
